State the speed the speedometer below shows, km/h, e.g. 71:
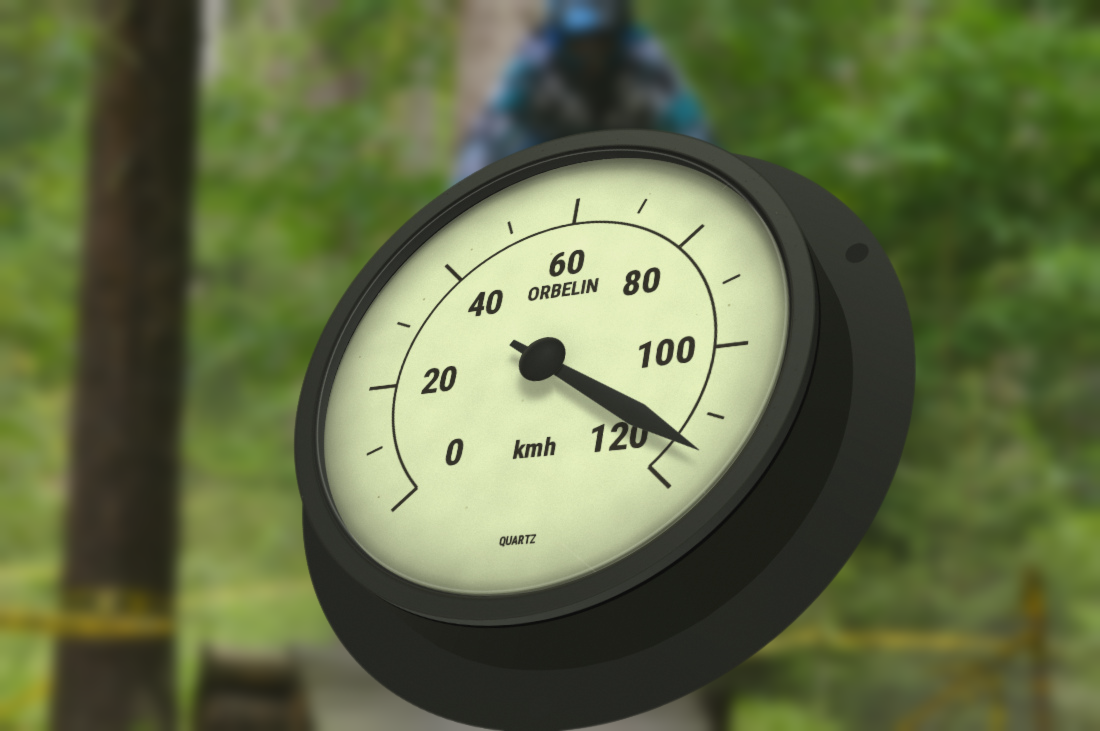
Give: 115
